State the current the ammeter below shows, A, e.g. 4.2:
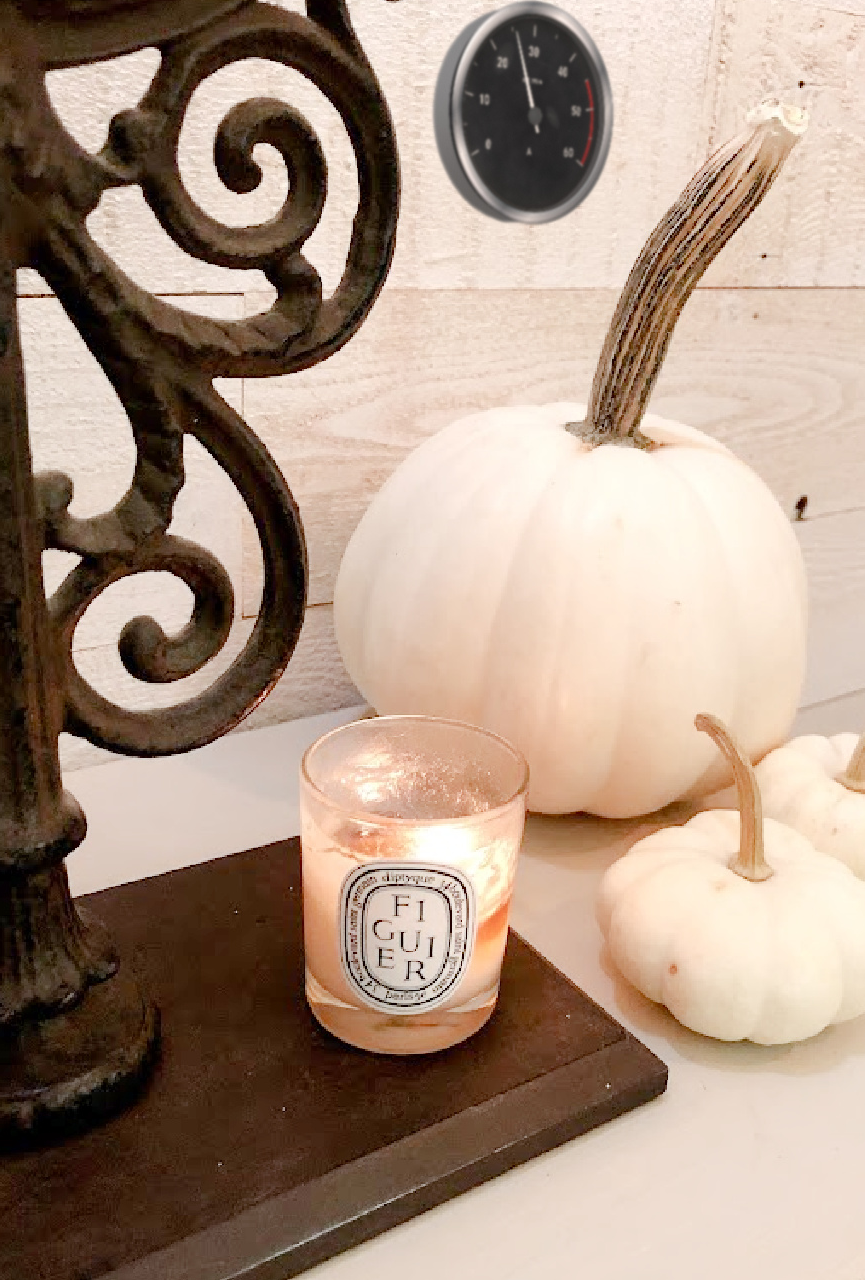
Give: 25
